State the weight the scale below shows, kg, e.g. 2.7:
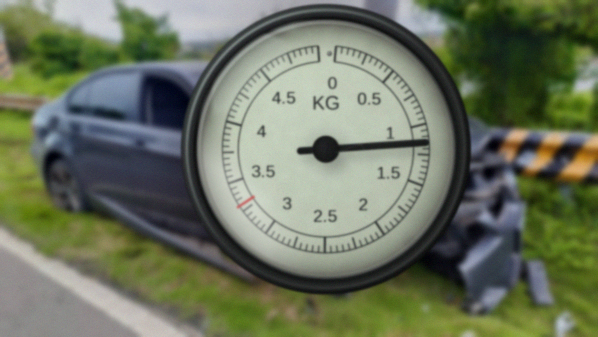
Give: 1.15
